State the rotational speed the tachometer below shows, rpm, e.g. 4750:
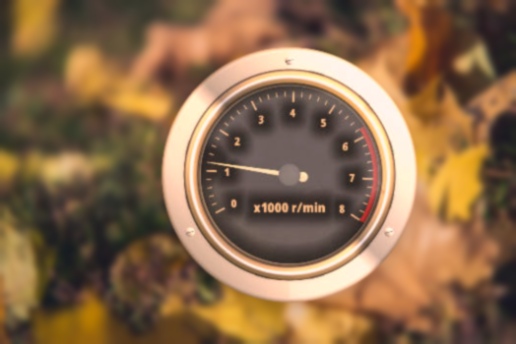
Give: 1200
